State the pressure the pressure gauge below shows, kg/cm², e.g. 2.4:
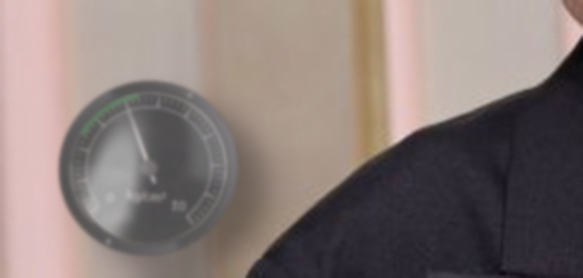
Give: 4
